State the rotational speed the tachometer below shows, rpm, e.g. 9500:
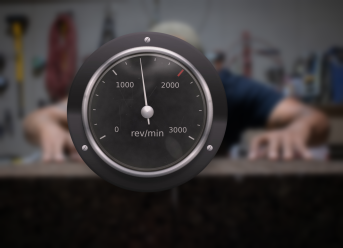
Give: 1400
